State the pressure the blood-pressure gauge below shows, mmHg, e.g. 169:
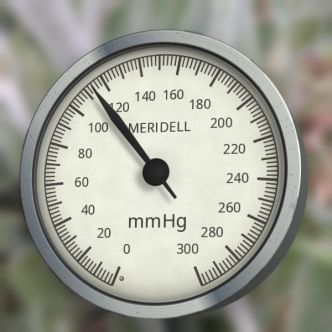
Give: 114
